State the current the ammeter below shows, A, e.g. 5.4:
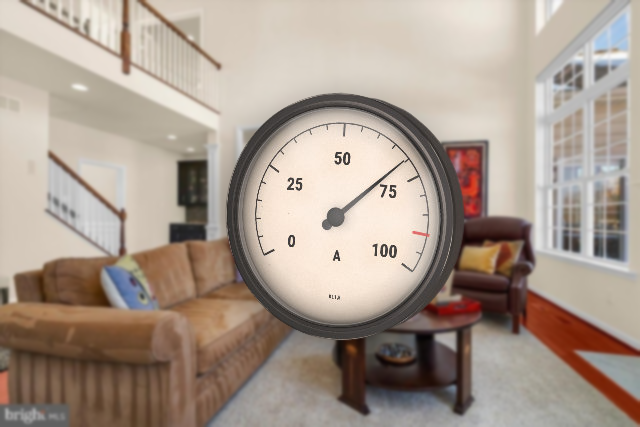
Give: 70
